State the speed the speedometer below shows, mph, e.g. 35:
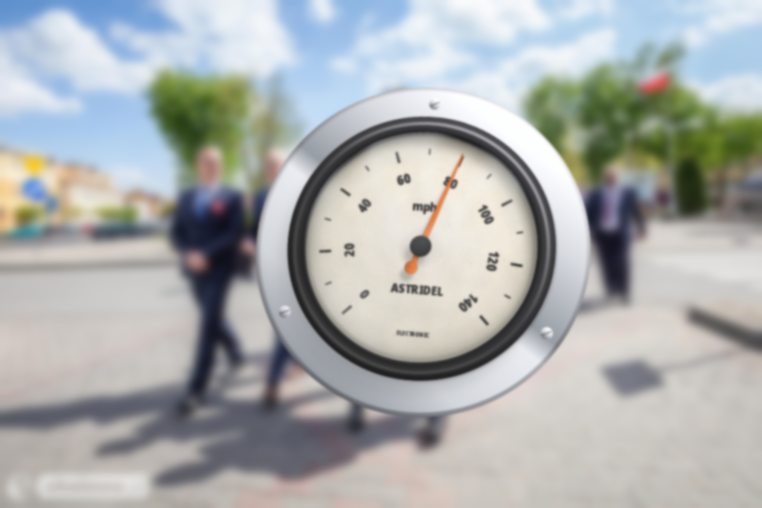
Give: 80
